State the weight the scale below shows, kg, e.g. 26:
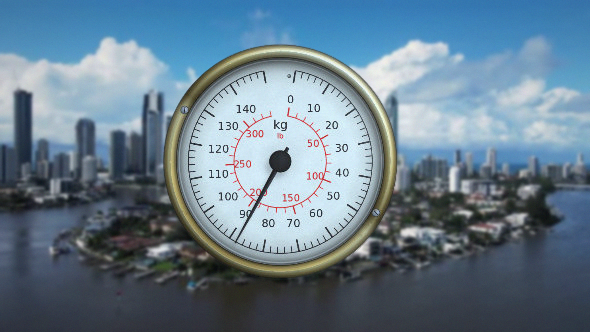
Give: 88
